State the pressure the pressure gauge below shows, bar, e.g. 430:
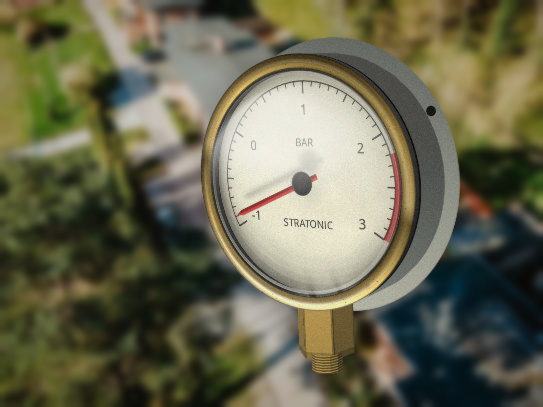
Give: -0.9
